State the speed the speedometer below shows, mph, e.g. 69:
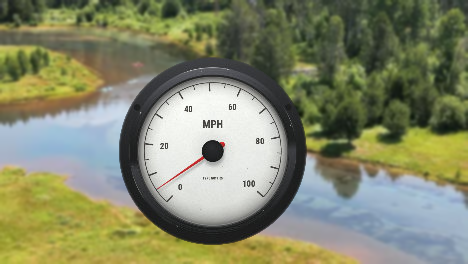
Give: 5
